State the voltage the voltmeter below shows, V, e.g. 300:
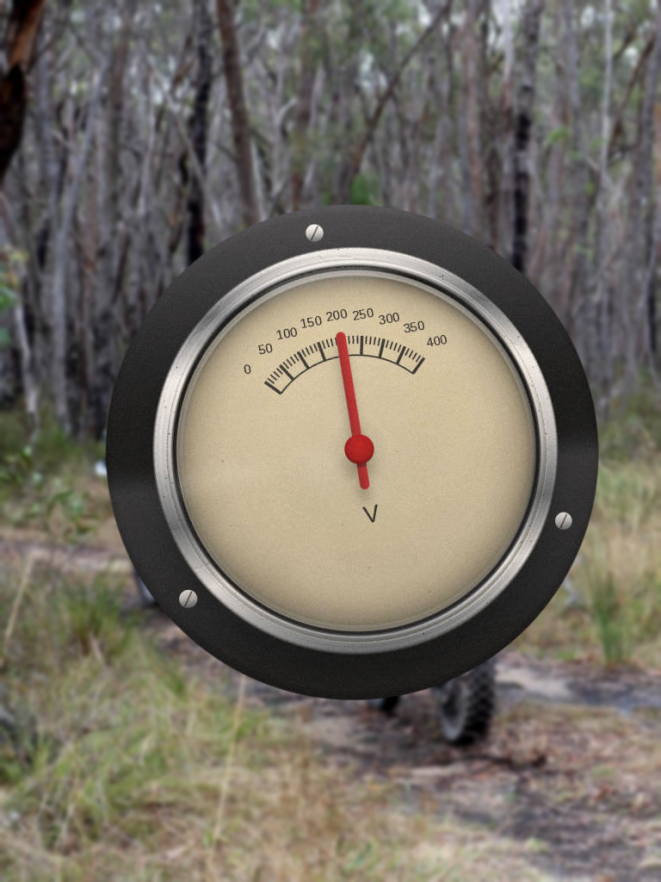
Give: 200
